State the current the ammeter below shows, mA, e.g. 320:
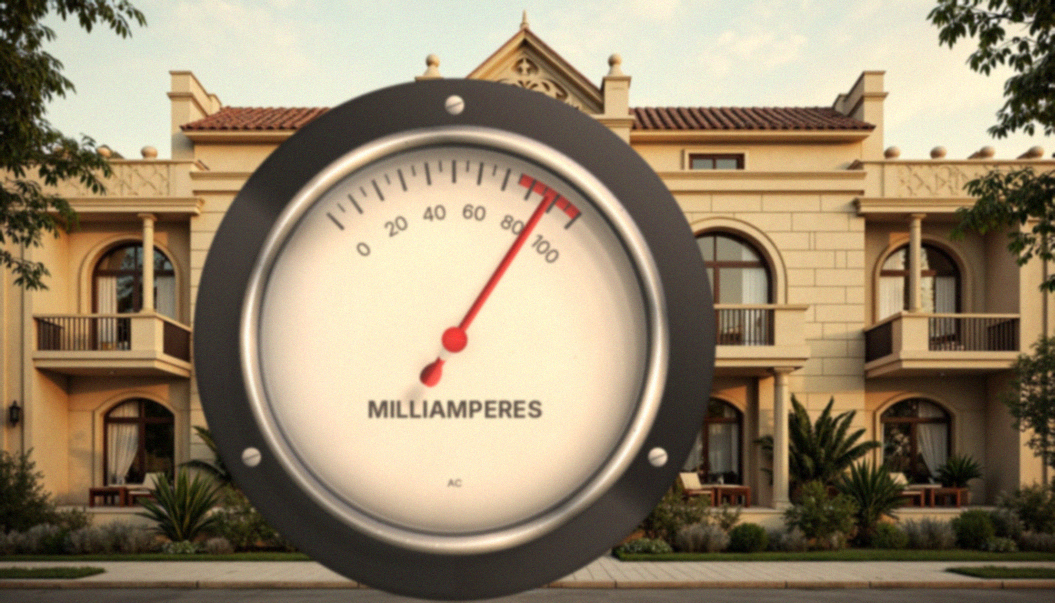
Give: 87.5
